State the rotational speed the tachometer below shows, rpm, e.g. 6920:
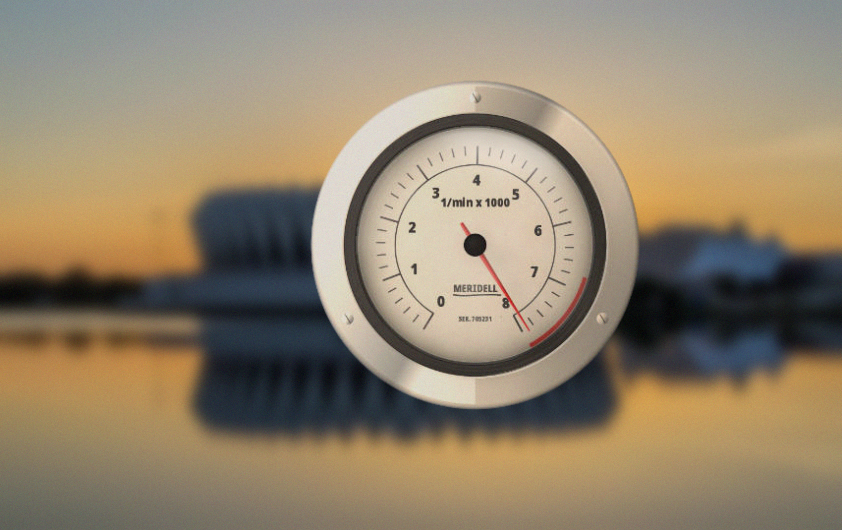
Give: 7900
